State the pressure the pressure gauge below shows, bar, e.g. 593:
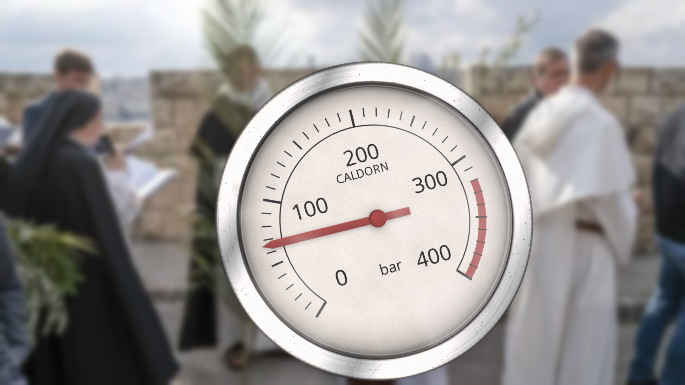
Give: 65
